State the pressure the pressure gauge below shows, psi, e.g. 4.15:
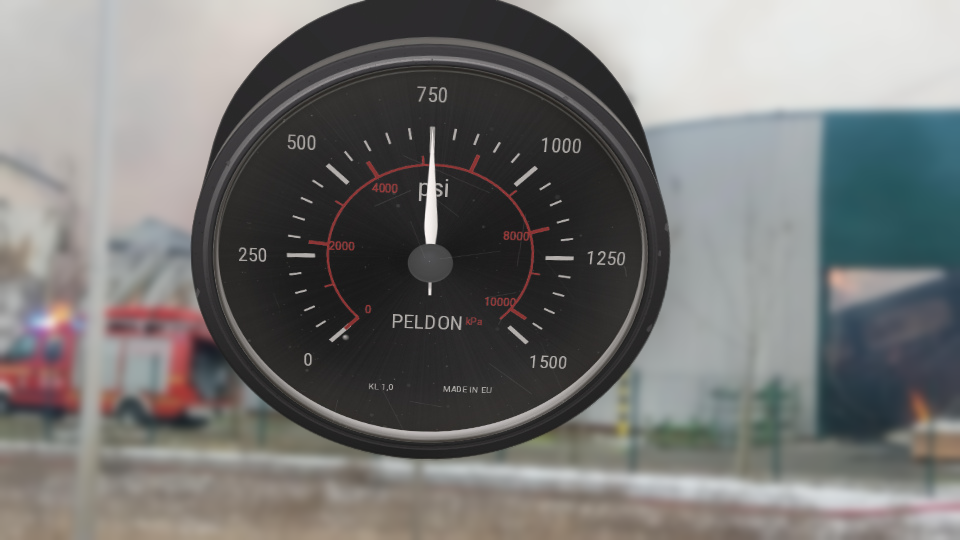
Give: 750
